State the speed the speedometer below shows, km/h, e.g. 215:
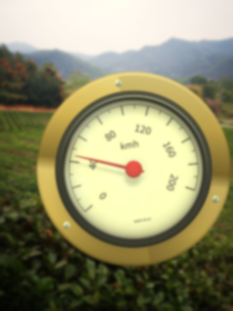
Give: 45
